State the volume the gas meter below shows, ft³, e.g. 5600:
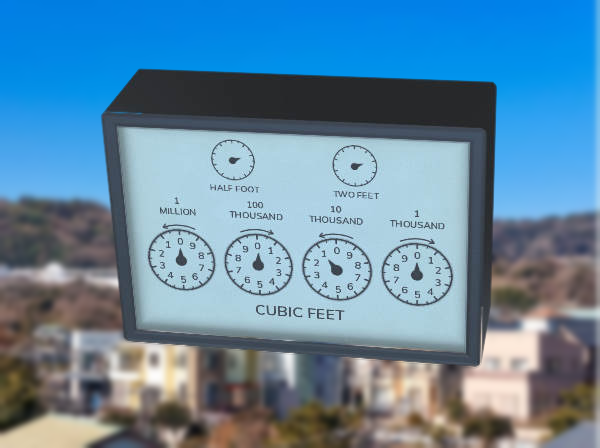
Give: 1000
